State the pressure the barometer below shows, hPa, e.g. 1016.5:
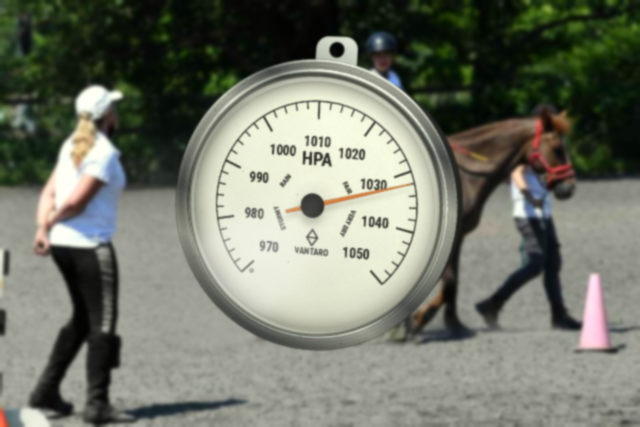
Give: 1032
